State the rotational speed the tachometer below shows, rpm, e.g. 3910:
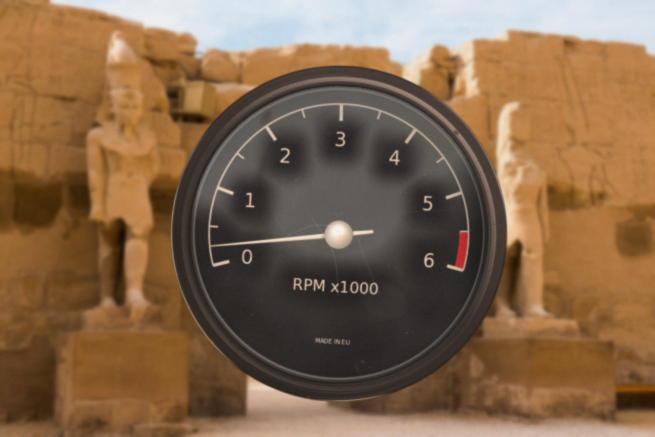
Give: 250
